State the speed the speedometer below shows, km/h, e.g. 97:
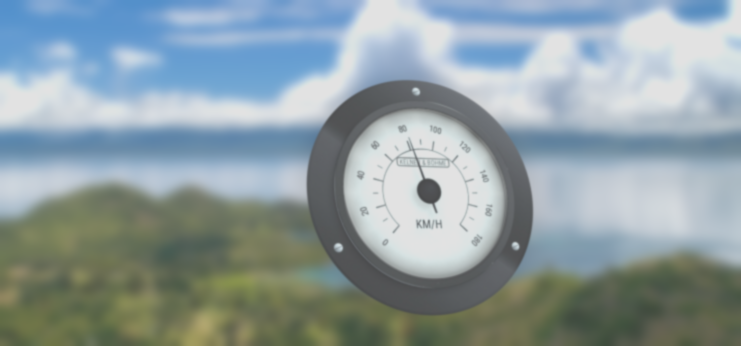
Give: 80
